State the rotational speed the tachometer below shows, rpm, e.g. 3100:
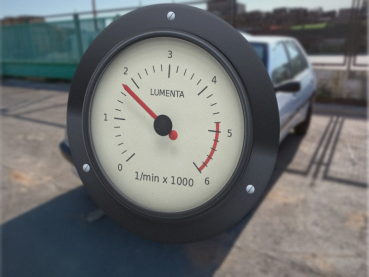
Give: 1800
